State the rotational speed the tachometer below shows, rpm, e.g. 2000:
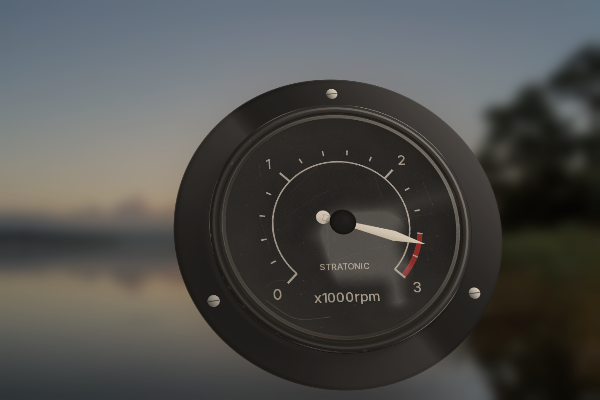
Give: 2700
